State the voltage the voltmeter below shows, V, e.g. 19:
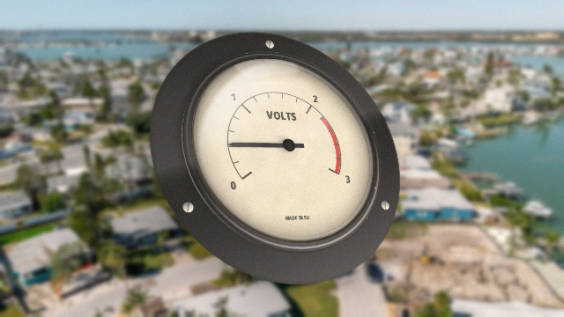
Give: 0.4
